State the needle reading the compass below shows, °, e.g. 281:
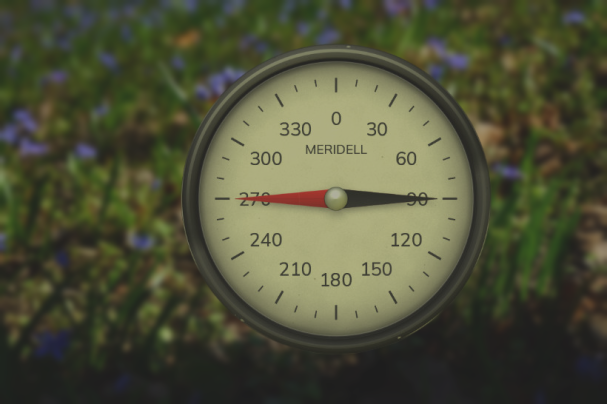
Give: 270
